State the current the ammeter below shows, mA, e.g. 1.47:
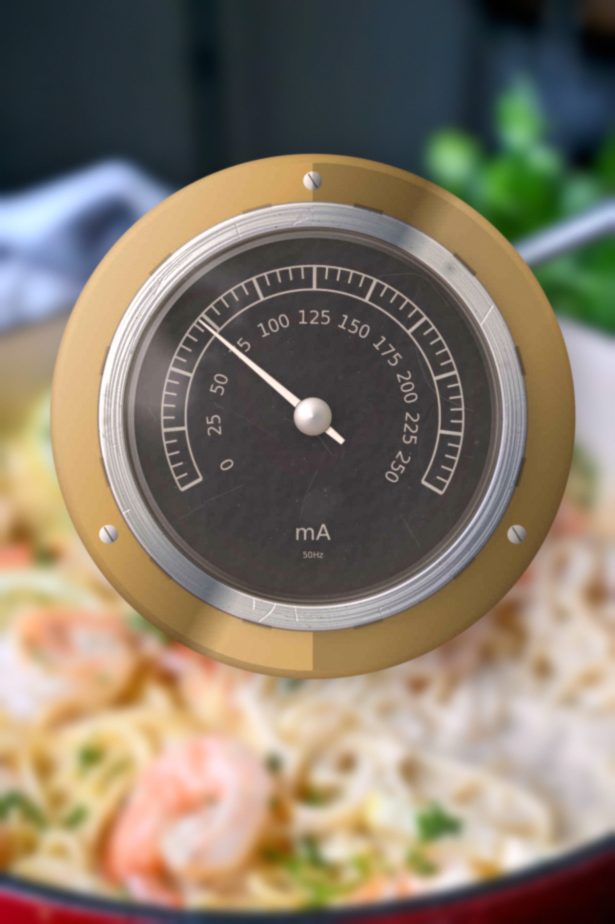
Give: 72.5
